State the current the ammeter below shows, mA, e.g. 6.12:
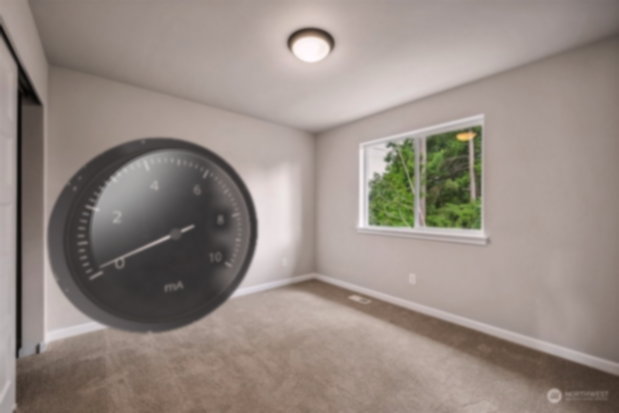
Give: 0.2
